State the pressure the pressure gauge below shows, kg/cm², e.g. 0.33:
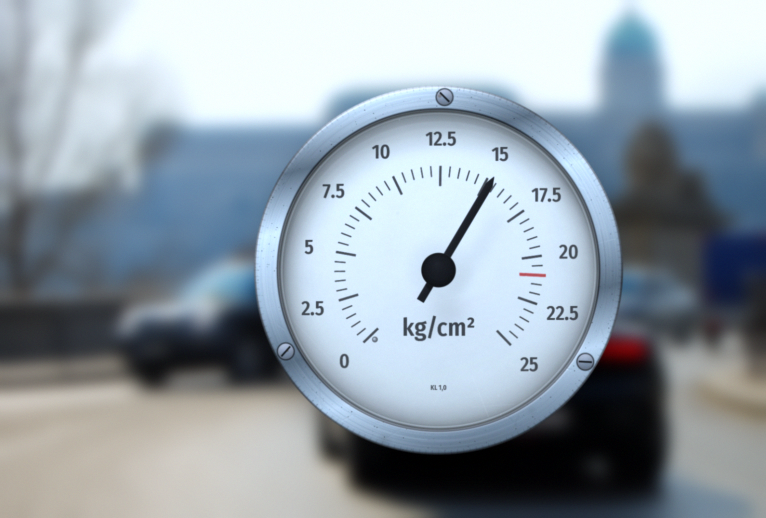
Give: 15.25
